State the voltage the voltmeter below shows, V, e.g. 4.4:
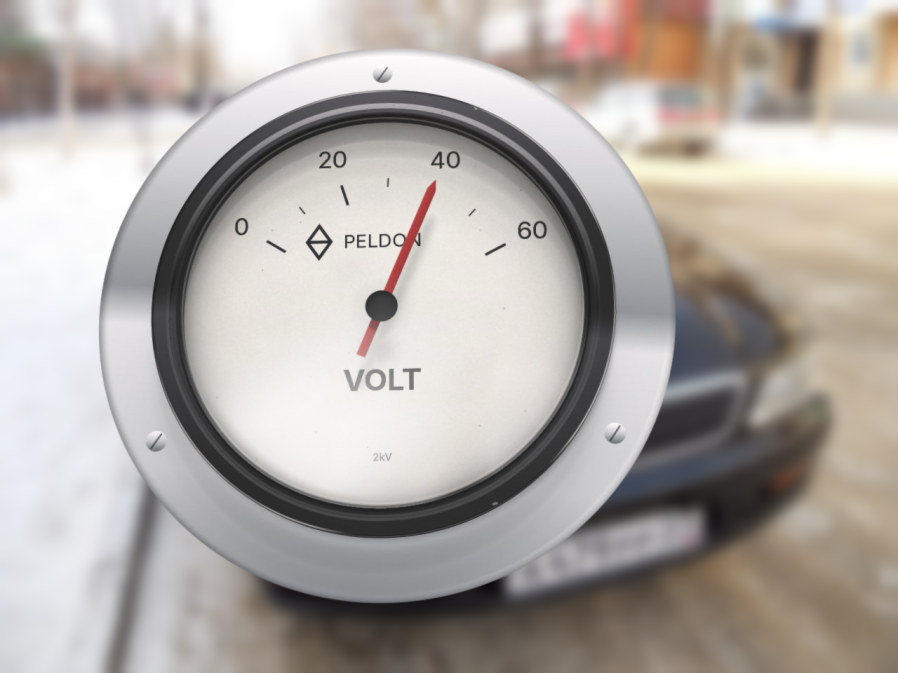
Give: 40
